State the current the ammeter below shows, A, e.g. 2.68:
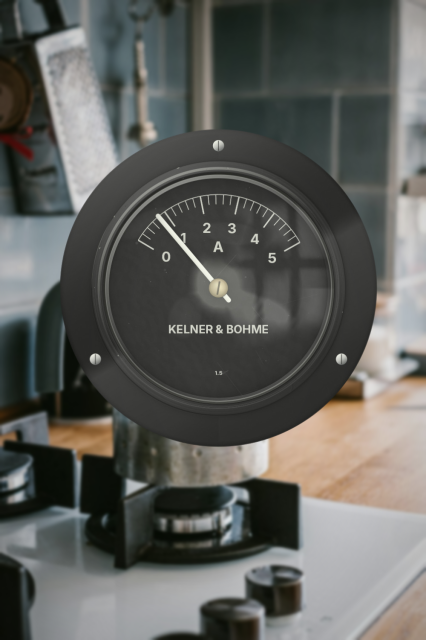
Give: 0.8
